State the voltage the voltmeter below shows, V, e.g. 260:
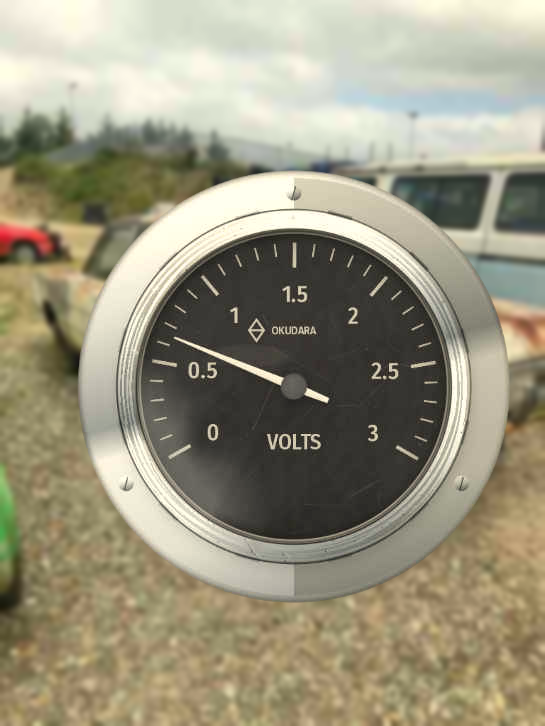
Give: 0.65
